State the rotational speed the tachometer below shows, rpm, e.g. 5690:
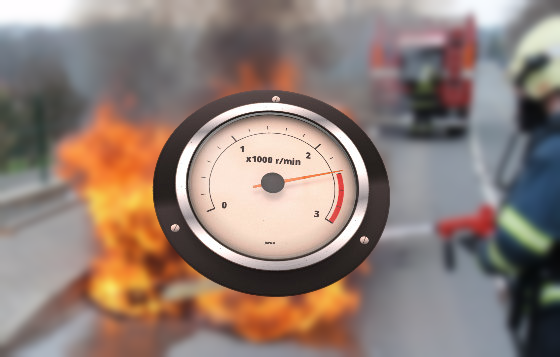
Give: 2400
